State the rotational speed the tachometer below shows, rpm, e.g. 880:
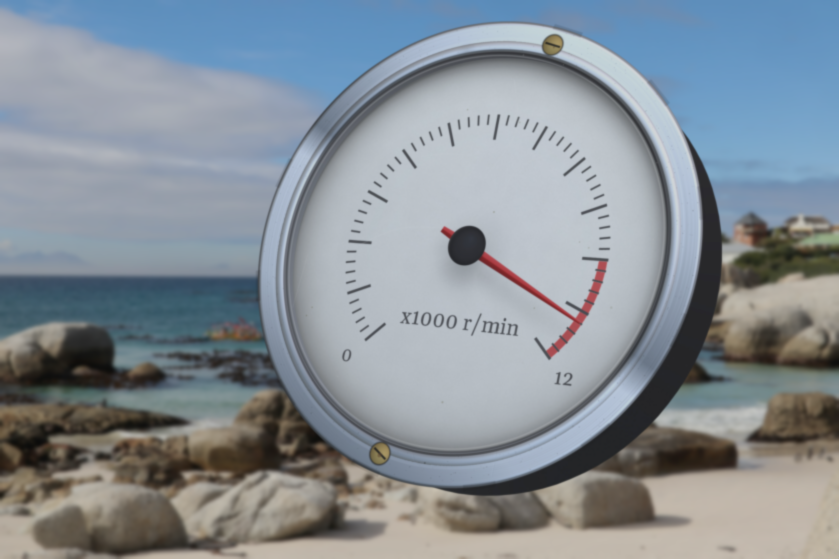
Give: 11200
